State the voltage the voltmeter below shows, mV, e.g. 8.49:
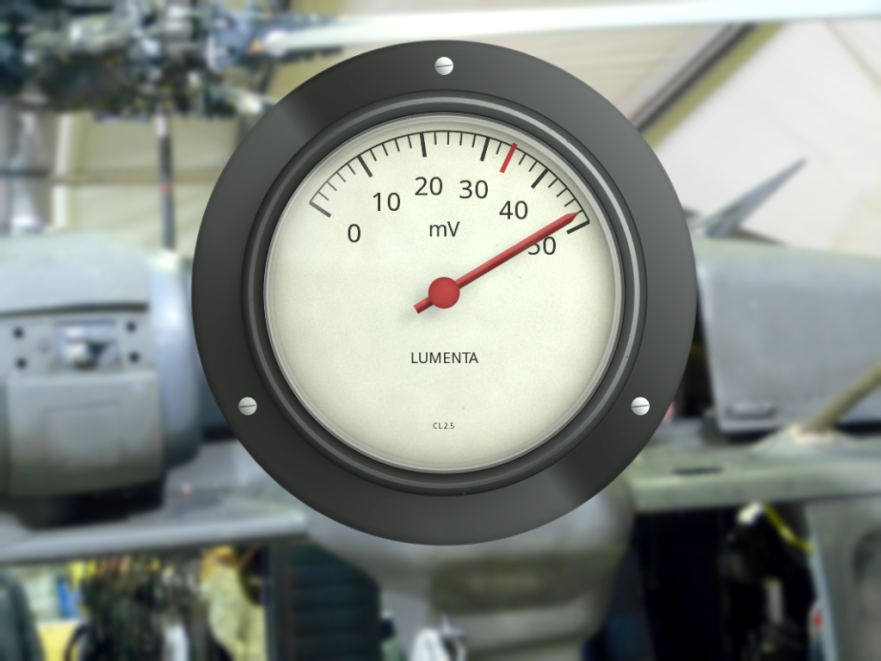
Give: 48
